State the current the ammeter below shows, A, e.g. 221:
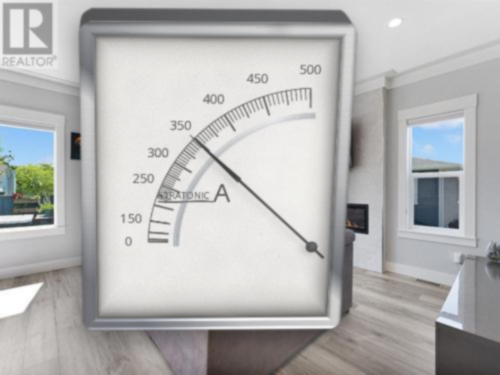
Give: 350
